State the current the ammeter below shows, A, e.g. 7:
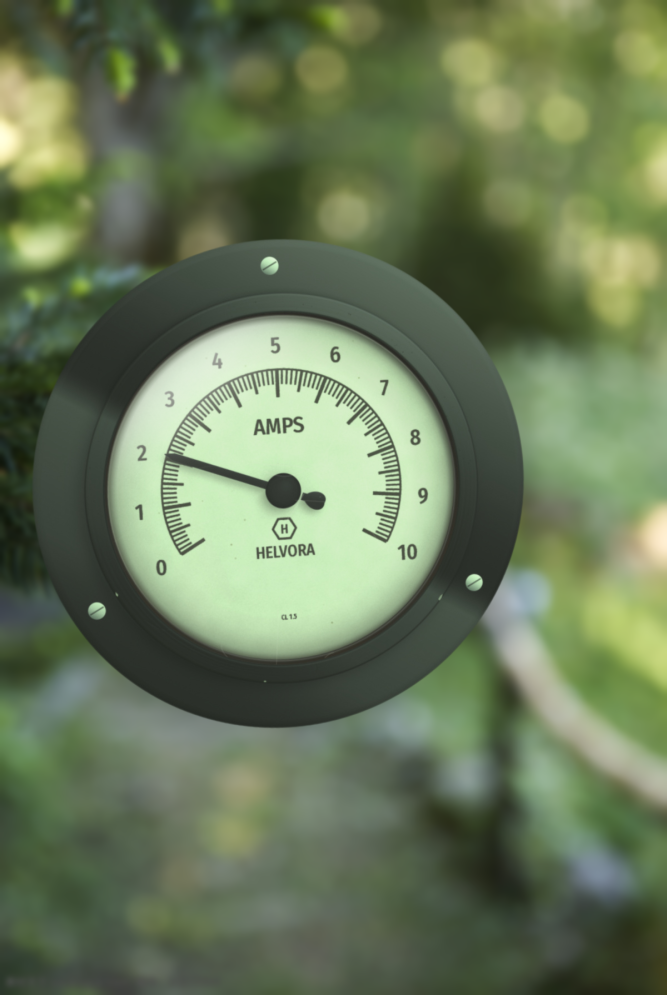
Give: 2.1
